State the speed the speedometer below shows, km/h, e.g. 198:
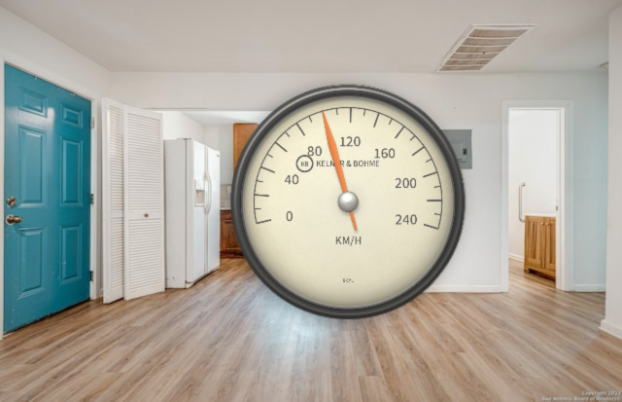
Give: 100
